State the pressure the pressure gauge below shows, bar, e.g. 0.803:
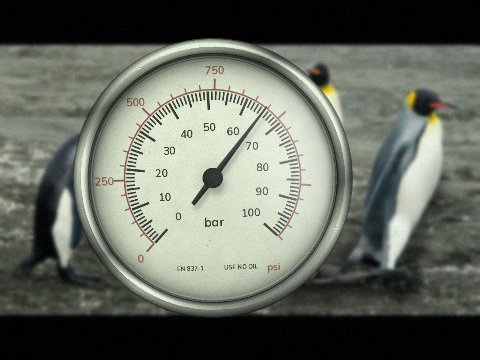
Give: 65
